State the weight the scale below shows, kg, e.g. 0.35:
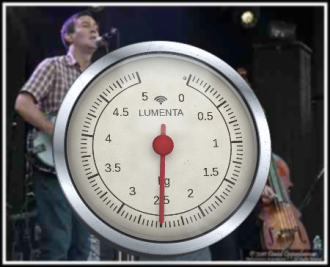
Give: 2.5
